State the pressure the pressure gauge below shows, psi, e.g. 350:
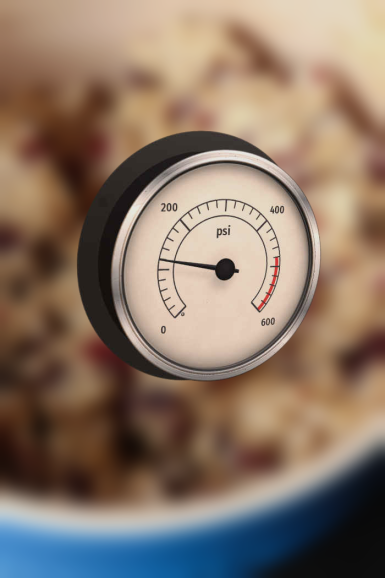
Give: 120
